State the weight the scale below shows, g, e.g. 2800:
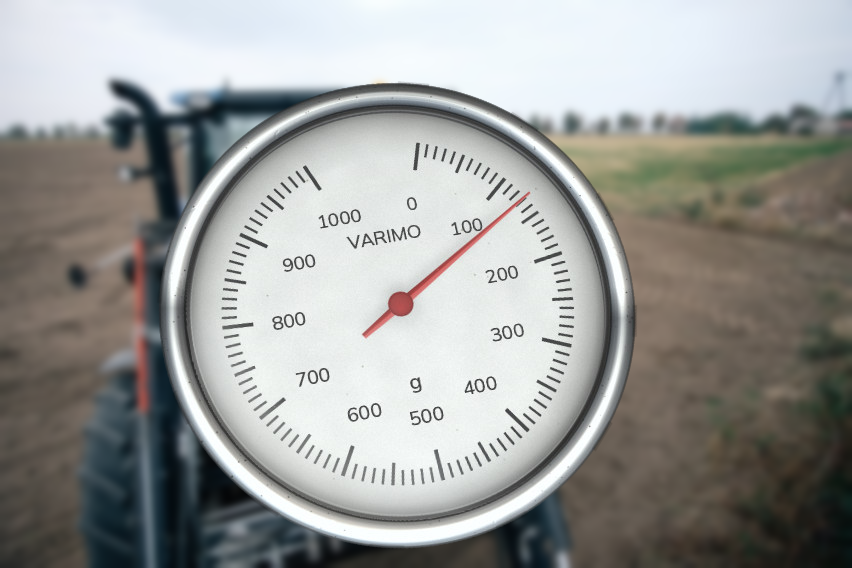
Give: 130
